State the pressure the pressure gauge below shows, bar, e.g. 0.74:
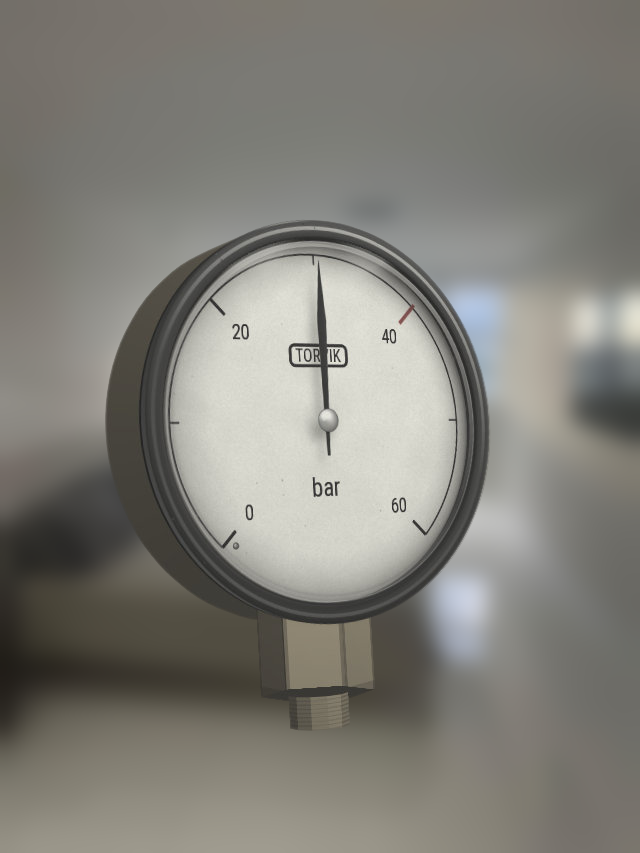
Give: 30
